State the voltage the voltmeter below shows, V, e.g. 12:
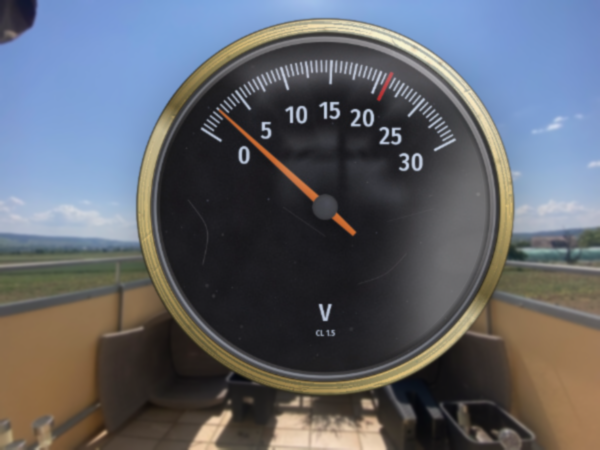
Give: 2.5
